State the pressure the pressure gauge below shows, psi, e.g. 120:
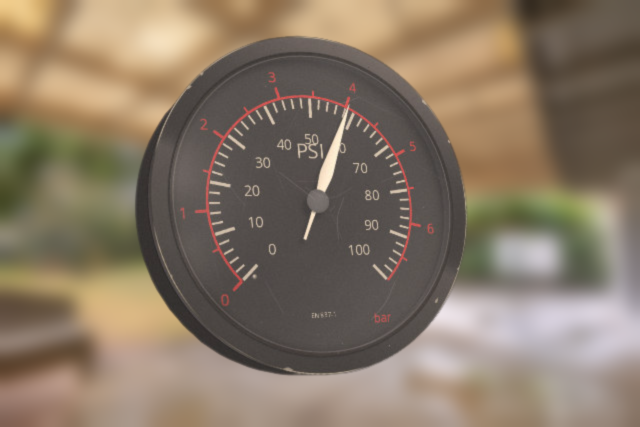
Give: 58
